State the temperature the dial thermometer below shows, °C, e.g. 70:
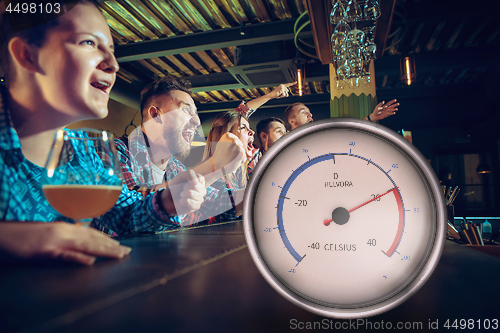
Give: 20
